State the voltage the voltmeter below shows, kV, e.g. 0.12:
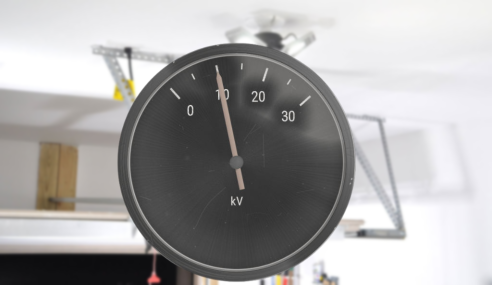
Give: 10
